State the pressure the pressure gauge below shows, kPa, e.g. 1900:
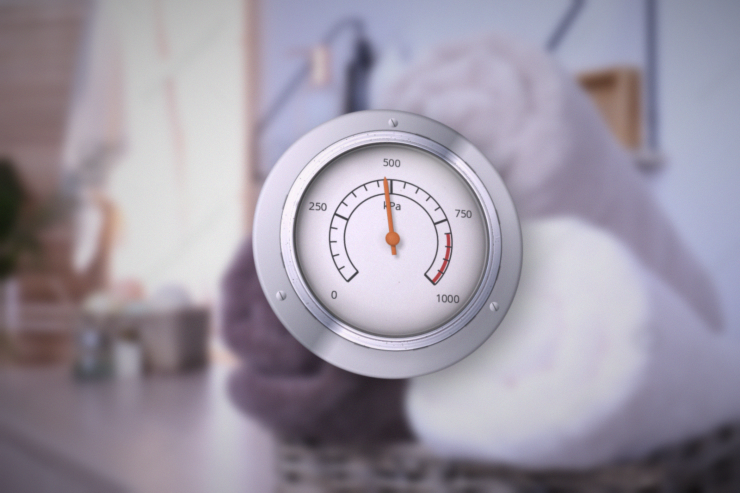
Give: 475
